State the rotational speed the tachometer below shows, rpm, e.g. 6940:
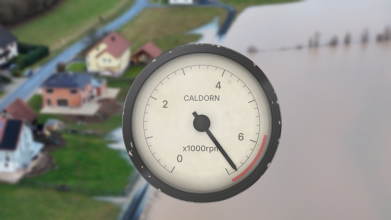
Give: 6800
